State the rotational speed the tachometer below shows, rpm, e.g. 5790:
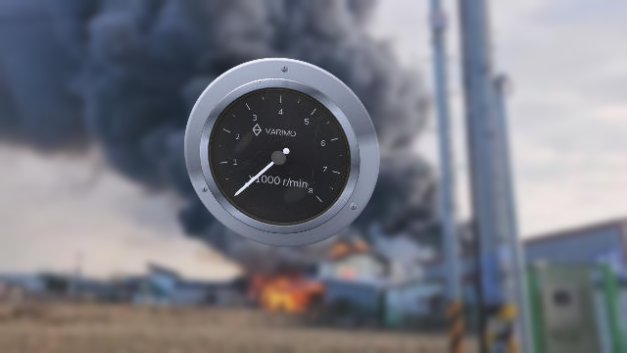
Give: 0
